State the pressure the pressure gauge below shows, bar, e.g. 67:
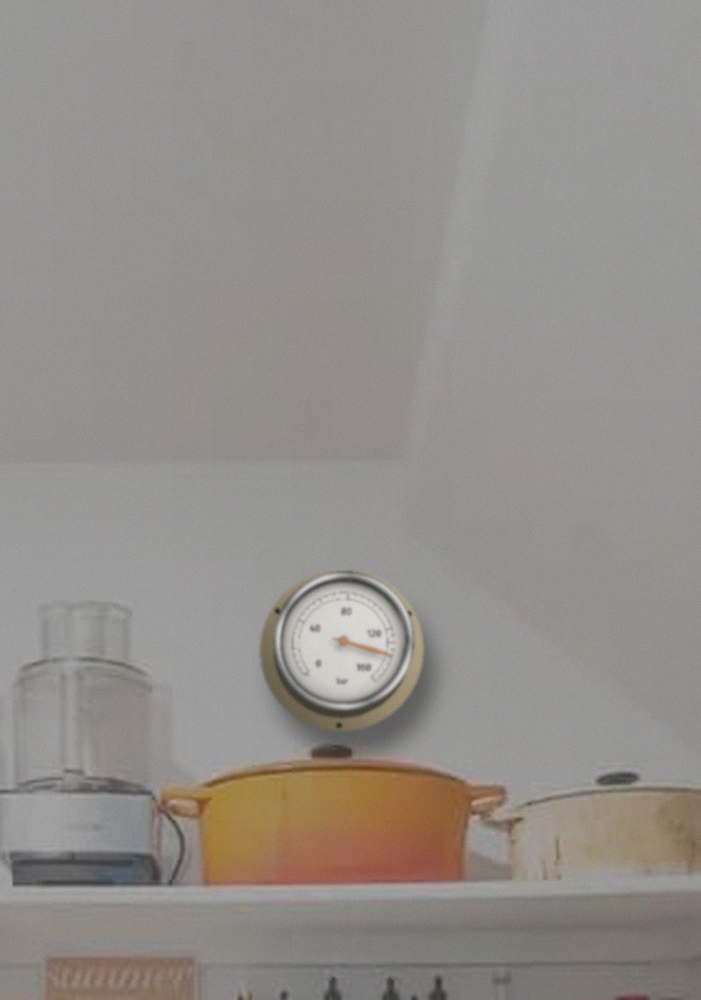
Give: 140
